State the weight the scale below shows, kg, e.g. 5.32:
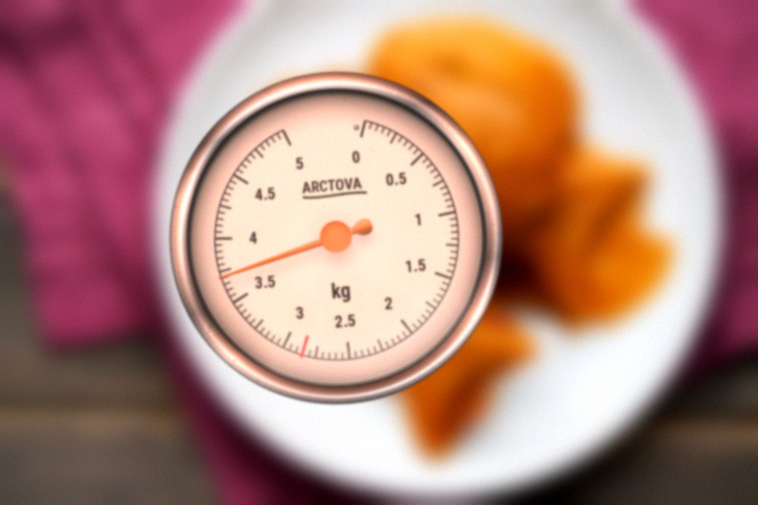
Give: 3.7
